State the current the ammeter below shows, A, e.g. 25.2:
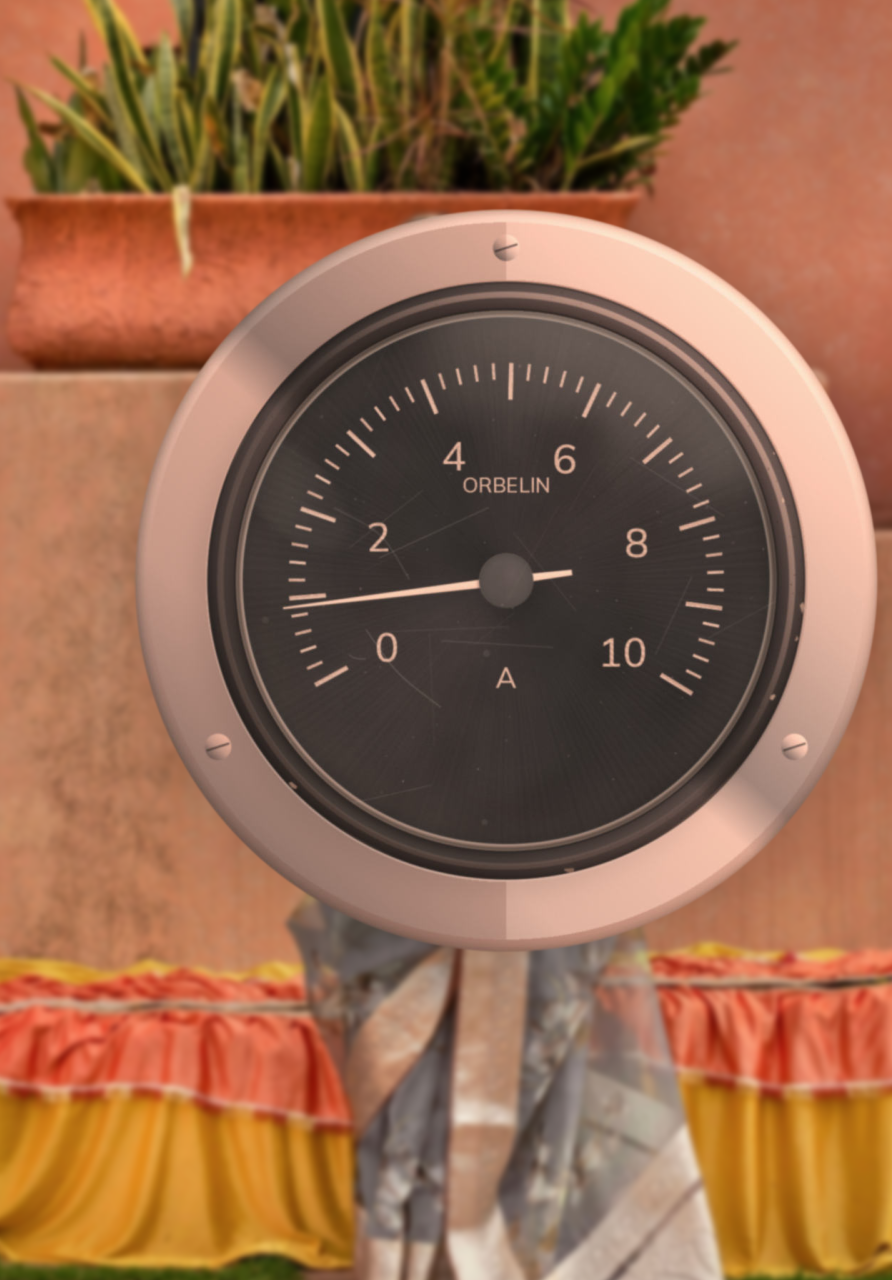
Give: 0.9
